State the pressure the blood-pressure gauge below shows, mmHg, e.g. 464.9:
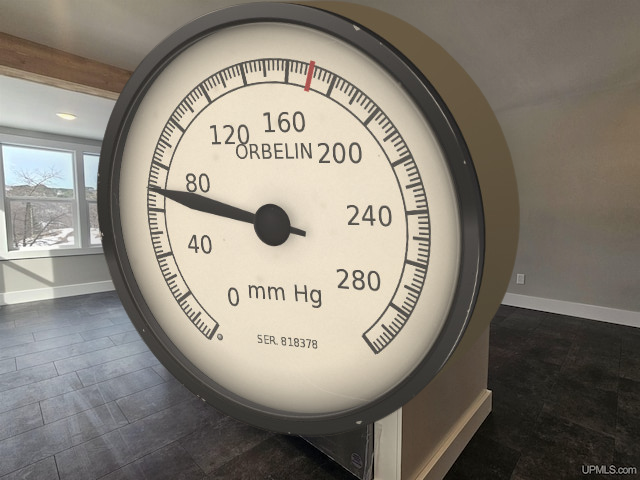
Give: 70
